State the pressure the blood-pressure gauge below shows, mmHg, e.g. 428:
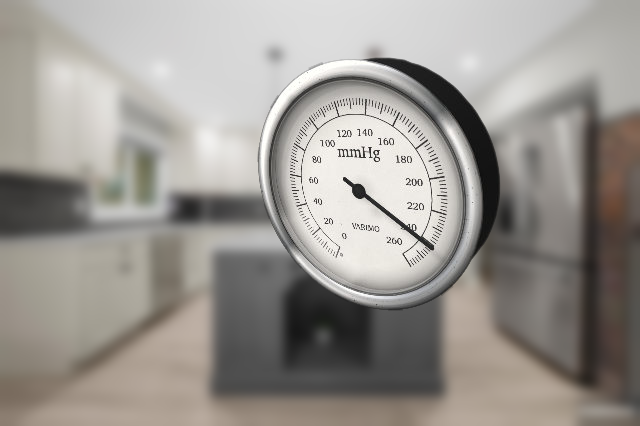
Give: 240
